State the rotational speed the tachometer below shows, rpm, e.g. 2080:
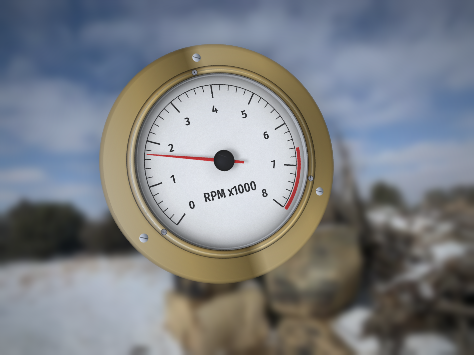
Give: 1700
